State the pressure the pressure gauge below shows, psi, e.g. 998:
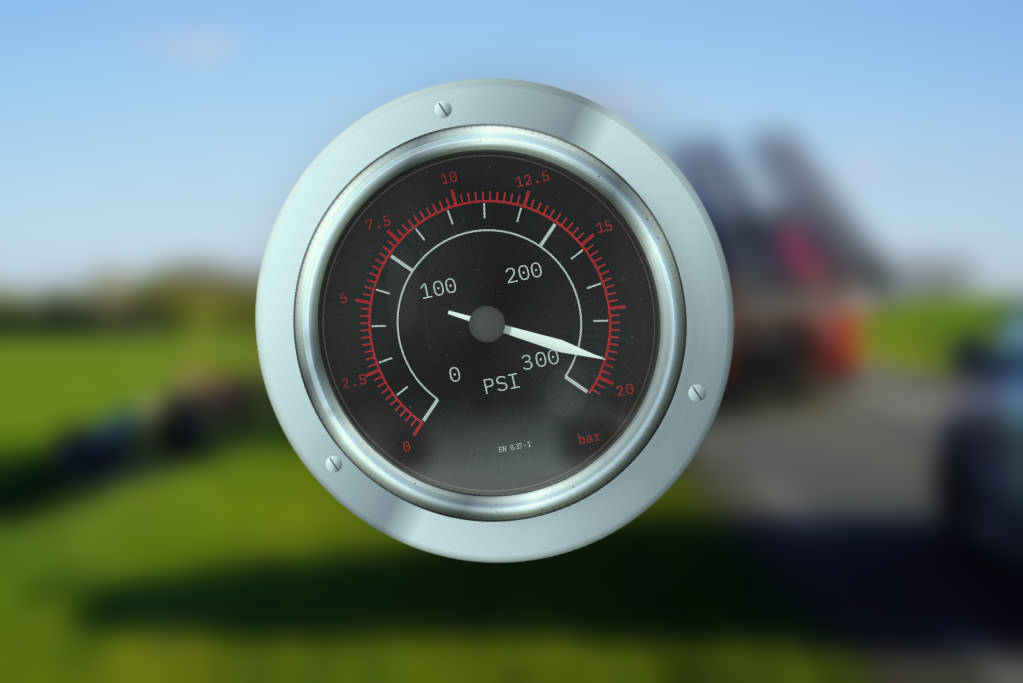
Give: 280
